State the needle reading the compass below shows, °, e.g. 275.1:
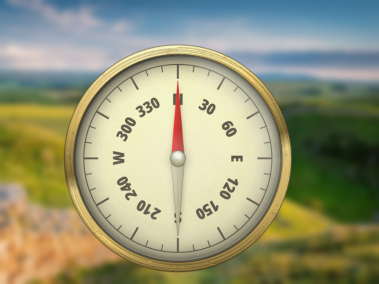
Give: 0
